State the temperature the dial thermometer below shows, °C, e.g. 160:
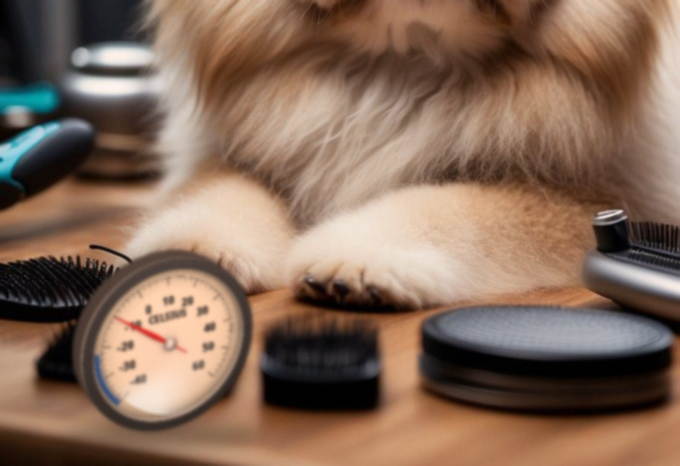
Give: -10
